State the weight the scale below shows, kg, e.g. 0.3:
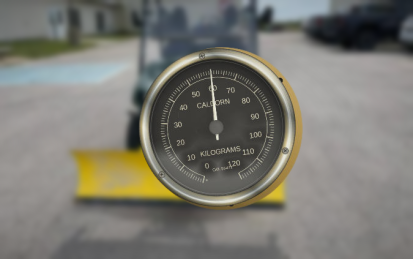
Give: 60
